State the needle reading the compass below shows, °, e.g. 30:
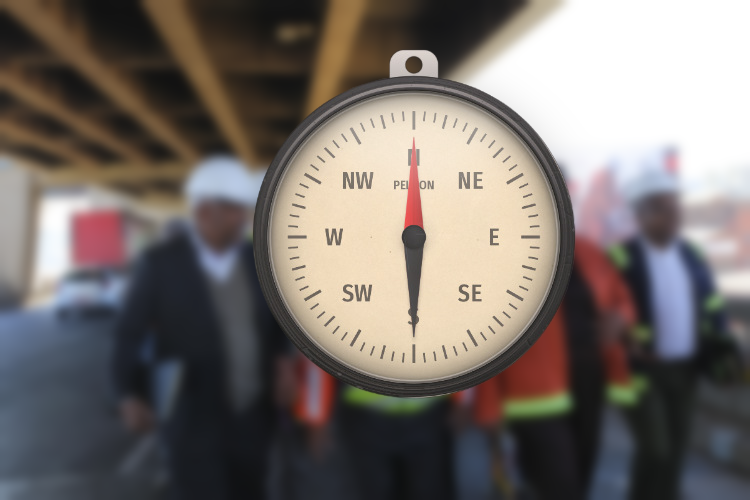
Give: 0
